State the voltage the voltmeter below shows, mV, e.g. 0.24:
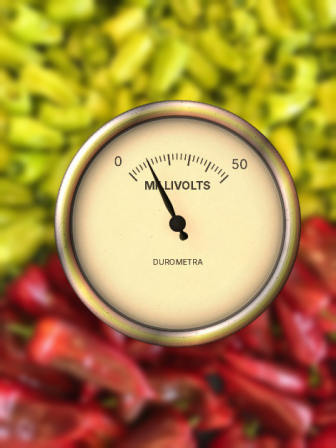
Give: 10
